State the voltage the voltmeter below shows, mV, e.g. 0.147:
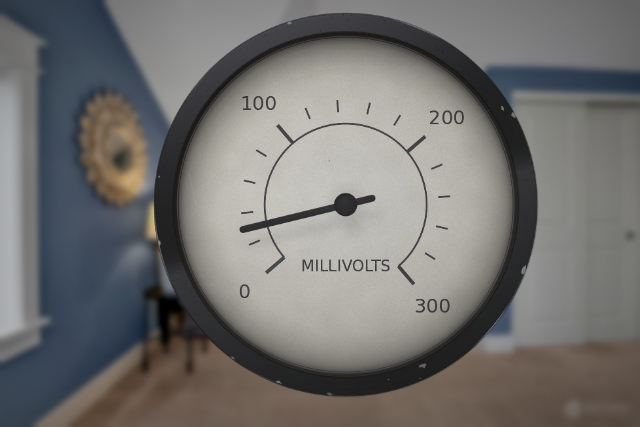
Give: 30
